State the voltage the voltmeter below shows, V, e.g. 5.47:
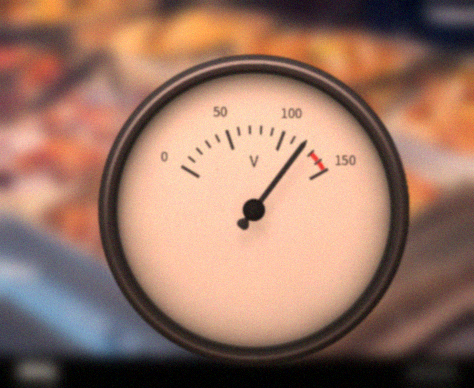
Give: 120
